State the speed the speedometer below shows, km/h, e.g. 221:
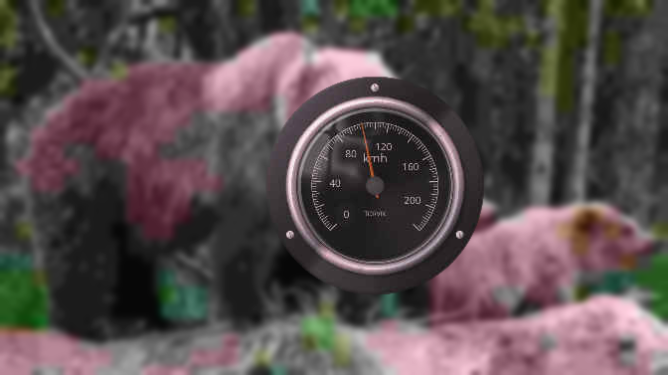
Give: 100
